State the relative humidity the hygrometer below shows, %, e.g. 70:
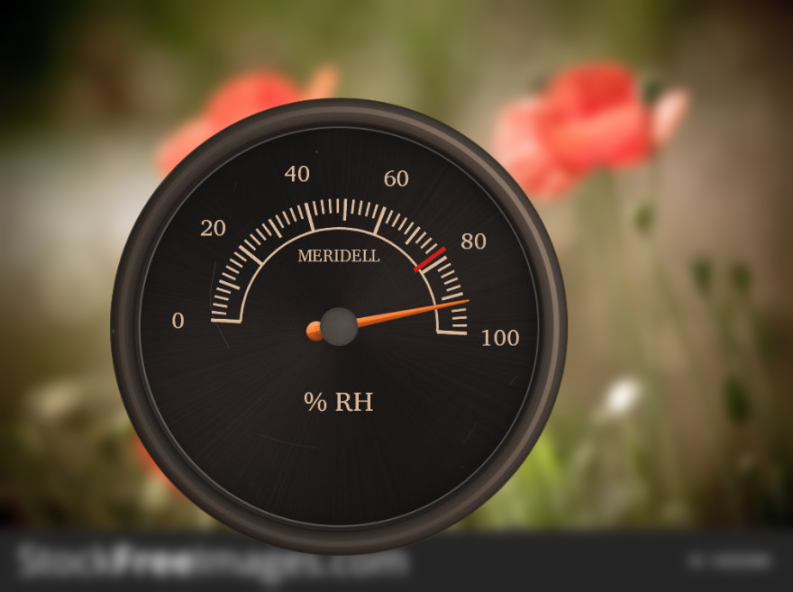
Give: 92
